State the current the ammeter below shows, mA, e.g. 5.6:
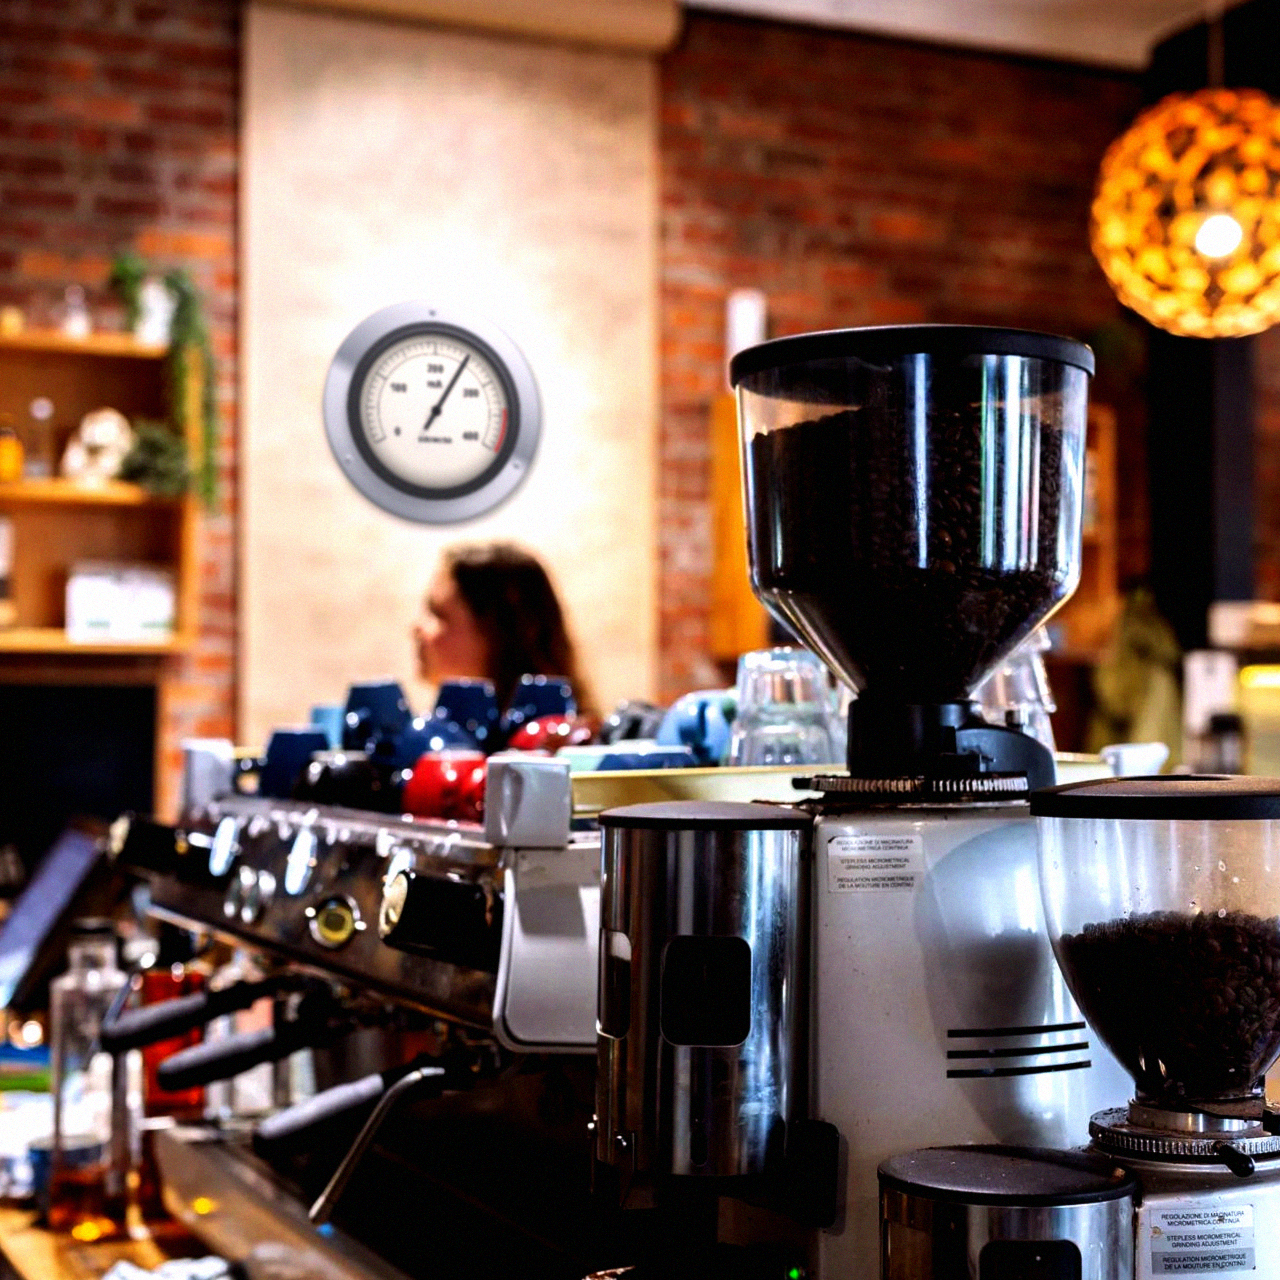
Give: 250
